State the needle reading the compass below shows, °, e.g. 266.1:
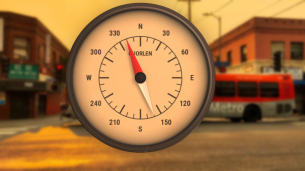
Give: 340
